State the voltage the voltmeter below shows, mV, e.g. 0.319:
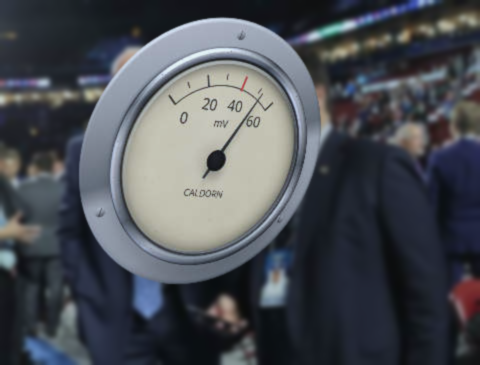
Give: 50
